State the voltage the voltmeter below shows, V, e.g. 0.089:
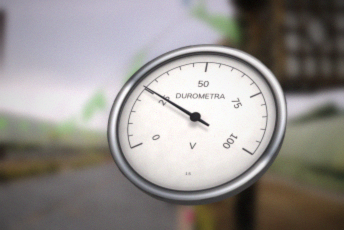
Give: 25
